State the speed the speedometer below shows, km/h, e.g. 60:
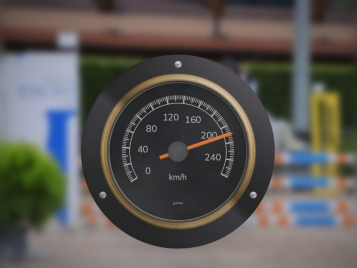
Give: 210
